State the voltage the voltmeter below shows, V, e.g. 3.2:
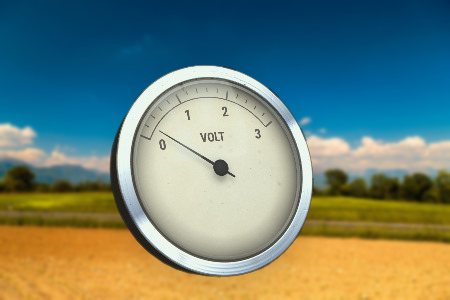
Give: 0.2
